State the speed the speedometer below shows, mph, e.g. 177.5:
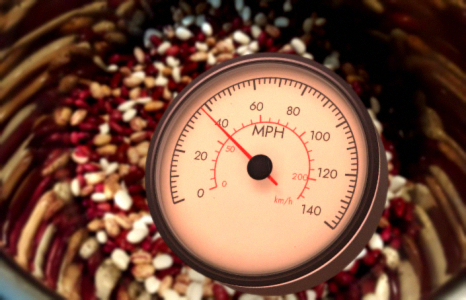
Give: 38
